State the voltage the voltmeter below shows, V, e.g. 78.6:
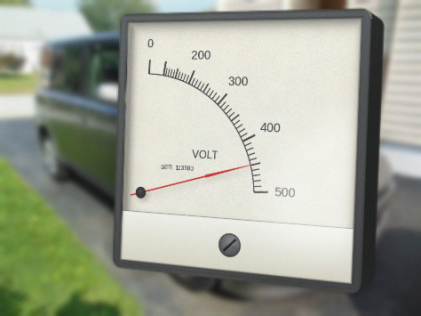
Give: 450
